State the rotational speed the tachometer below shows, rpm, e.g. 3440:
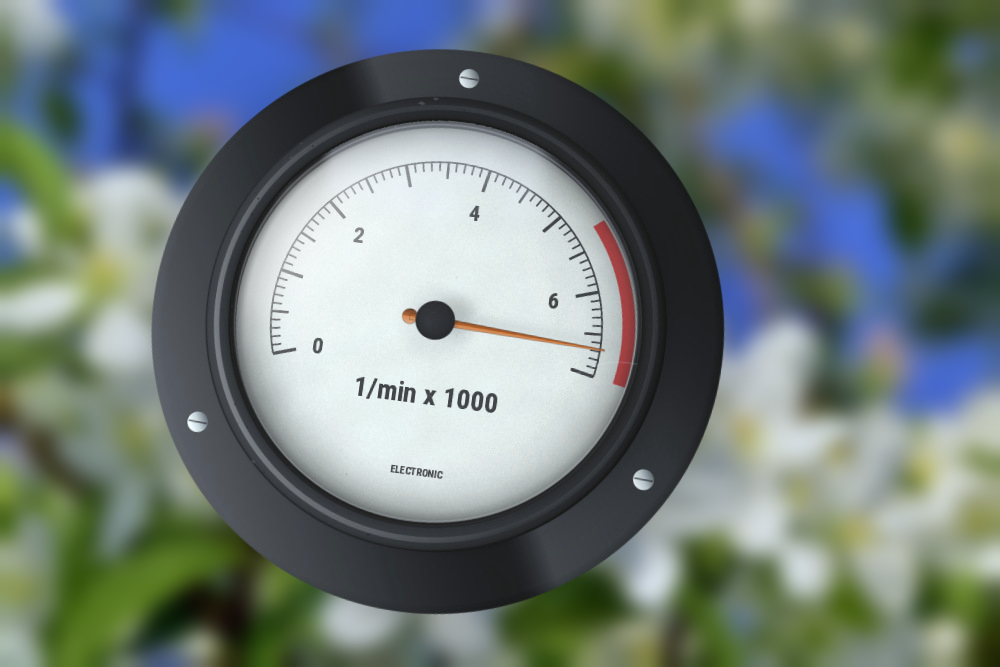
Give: 6700
